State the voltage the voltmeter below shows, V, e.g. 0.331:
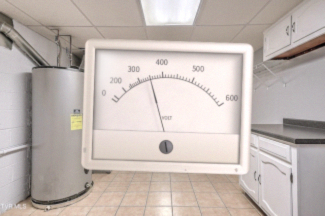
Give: 350
